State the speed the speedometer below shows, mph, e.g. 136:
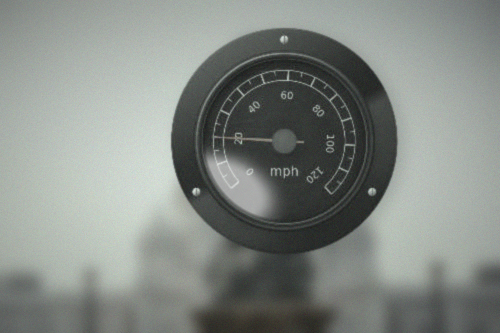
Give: 20
